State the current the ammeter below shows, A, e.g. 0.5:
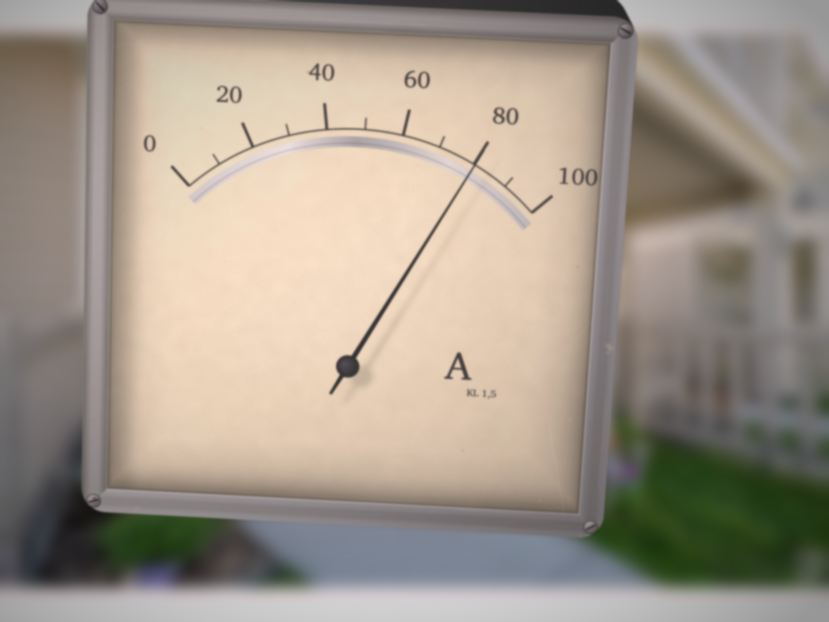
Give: 80
